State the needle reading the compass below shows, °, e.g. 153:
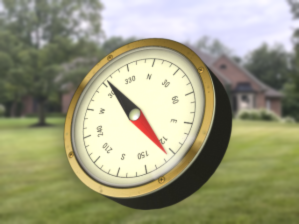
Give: 125
